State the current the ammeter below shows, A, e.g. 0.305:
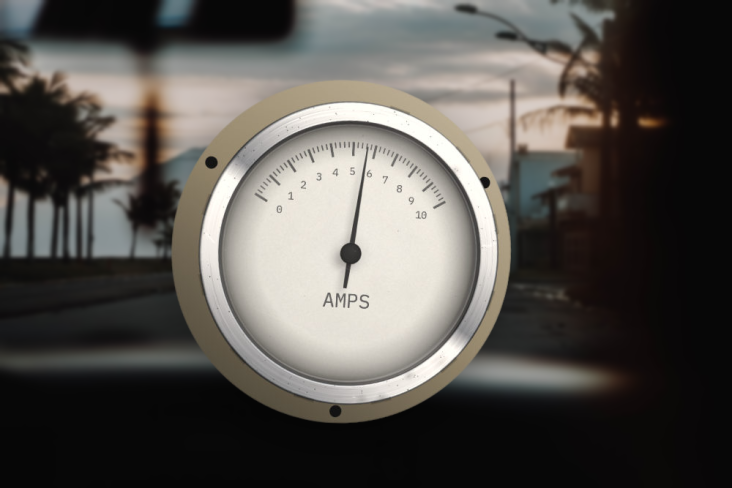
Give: 5.6
